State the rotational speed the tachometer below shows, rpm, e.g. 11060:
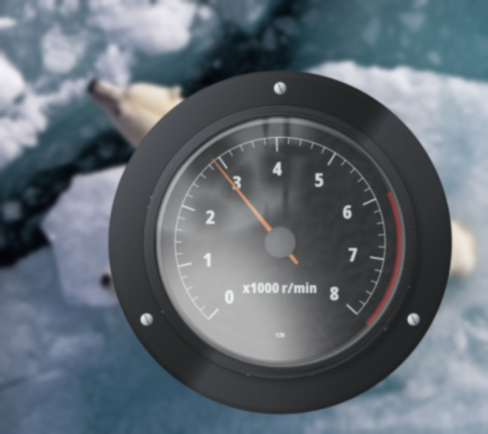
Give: 2900
